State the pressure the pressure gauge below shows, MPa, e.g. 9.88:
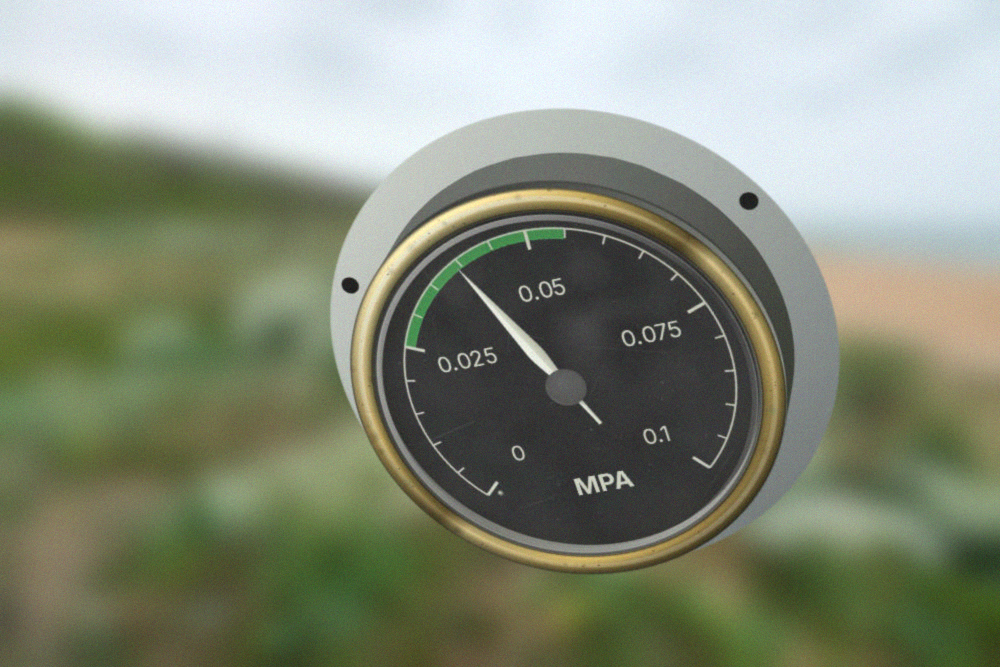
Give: 0.04
